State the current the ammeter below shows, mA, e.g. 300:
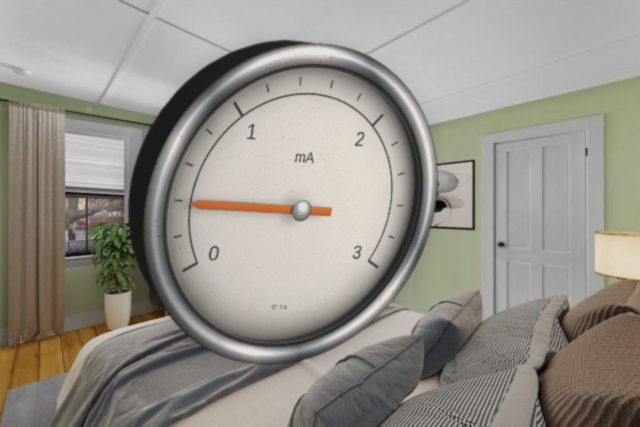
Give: 0.4
